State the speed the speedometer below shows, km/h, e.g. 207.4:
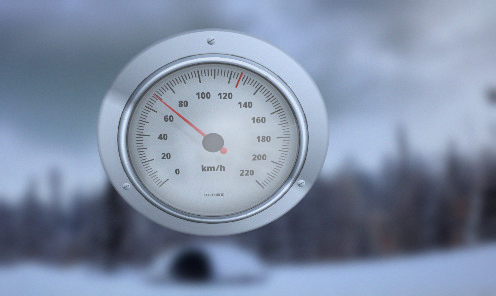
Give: 70
